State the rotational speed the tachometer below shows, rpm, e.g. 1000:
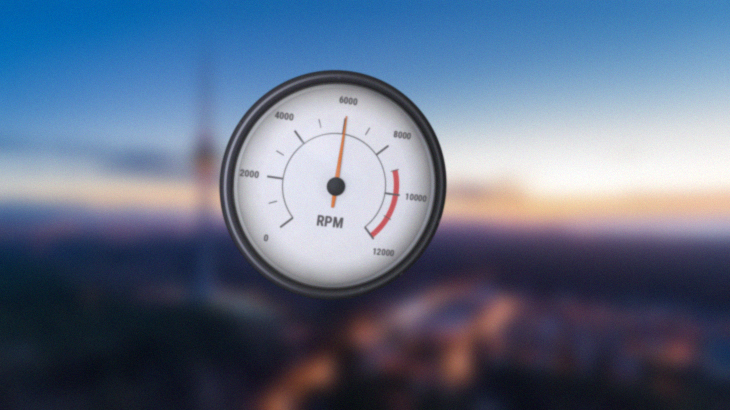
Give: 6000
